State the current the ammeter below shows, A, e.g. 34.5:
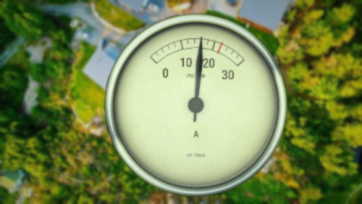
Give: 16
